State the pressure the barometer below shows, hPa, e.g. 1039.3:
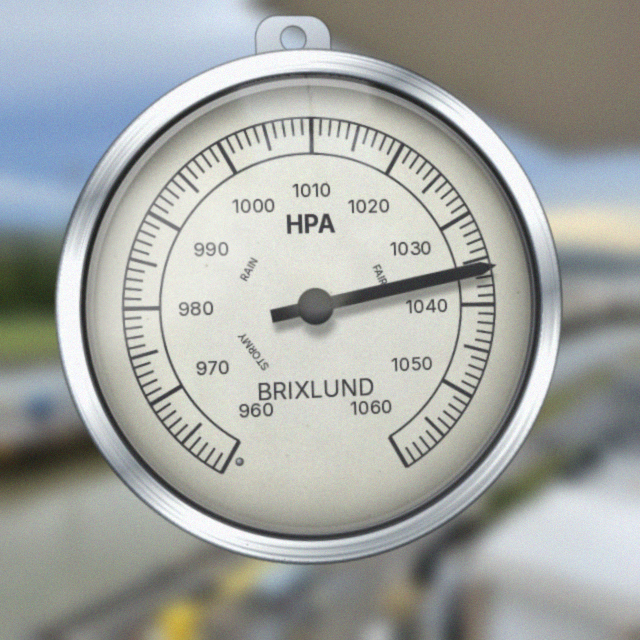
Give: 1036
